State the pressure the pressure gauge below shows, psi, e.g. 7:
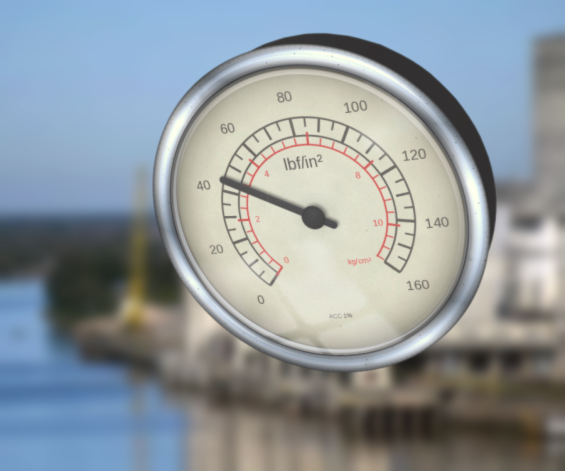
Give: 45
